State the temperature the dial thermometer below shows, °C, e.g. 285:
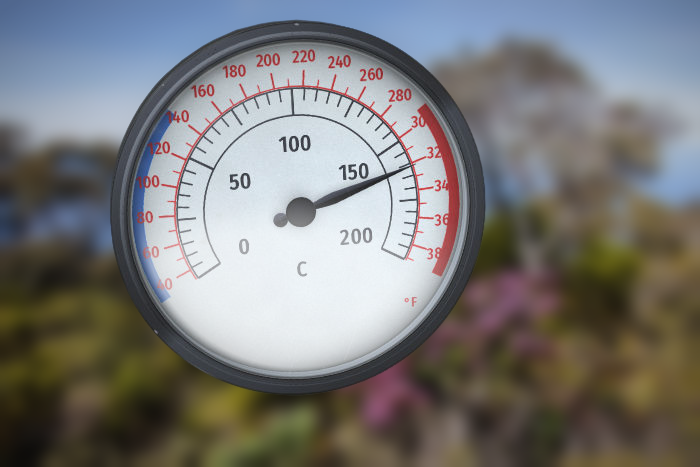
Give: 160
